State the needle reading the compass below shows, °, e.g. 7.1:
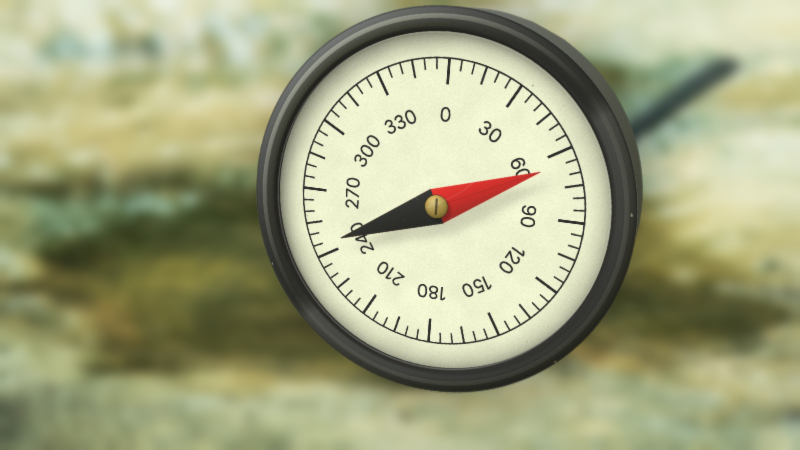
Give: 65
